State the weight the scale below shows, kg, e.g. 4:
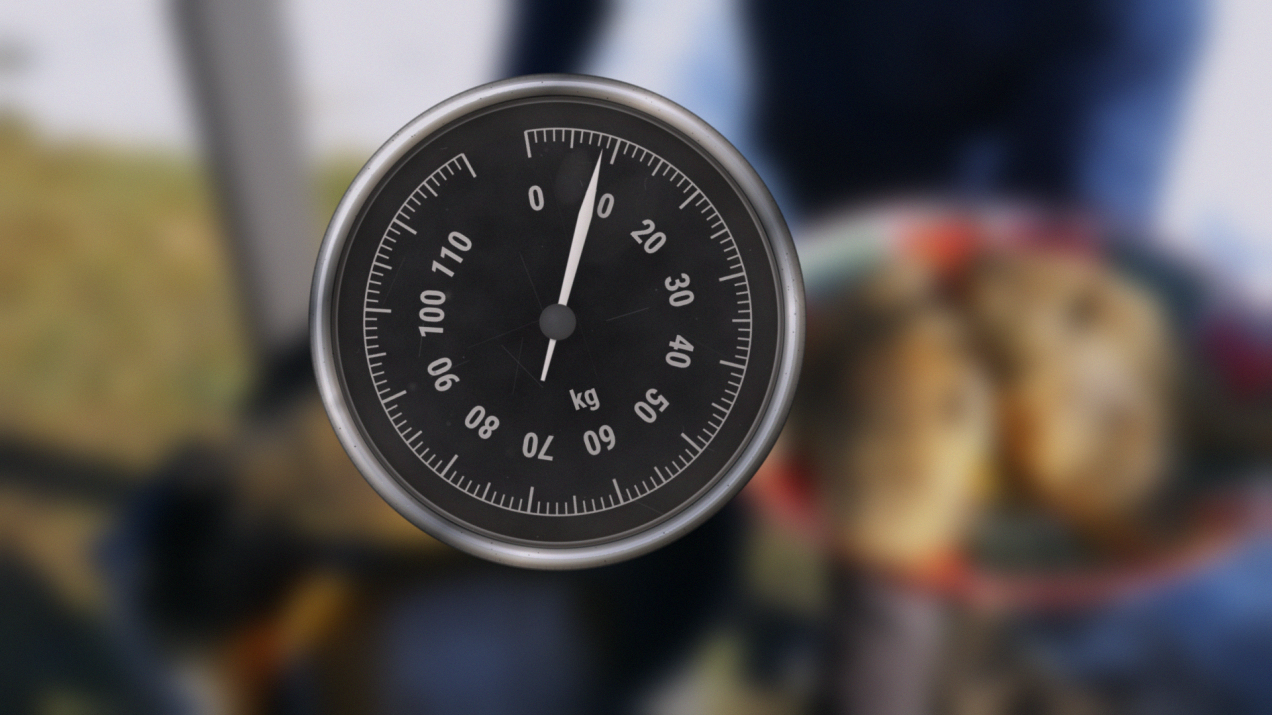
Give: 8.5
